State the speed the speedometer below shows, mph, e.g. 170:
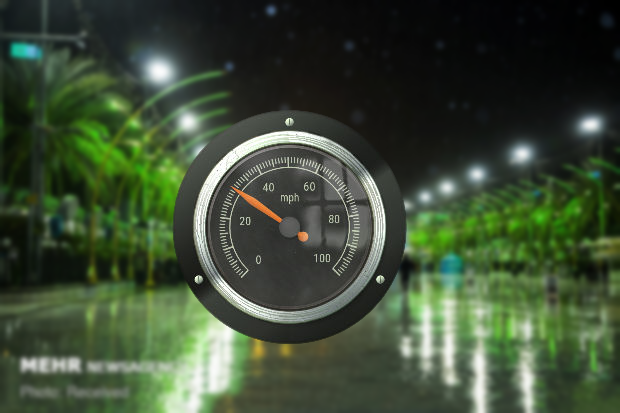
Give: 30
